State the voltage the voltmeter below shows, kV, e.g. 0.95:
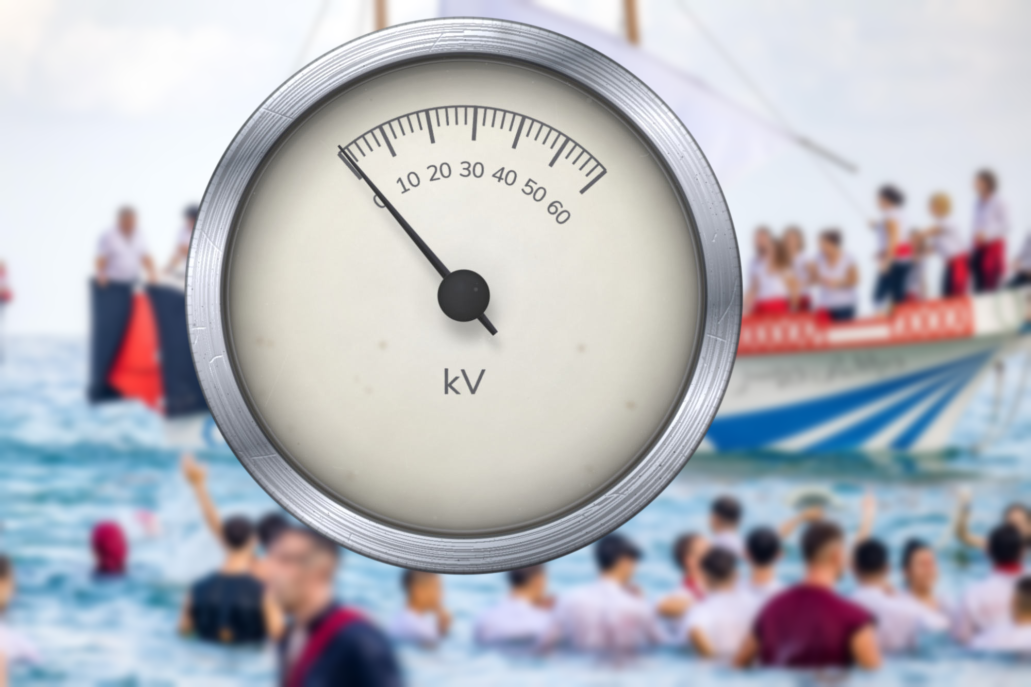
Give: 1
